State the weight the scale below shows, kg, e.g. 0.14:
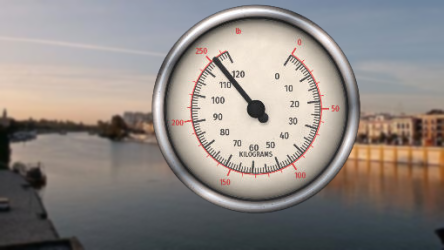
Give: 115
